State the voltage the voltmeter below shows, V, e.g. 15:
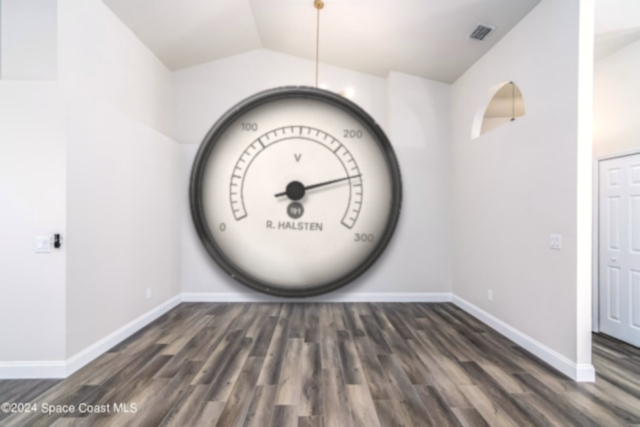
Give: 240
